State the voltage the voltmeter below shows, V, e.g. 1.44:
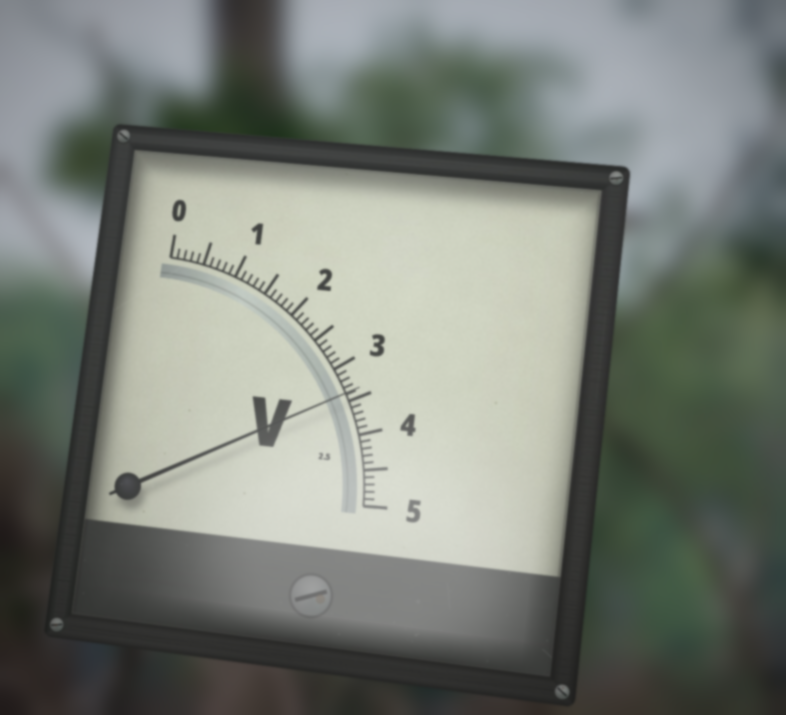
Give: 3.4
